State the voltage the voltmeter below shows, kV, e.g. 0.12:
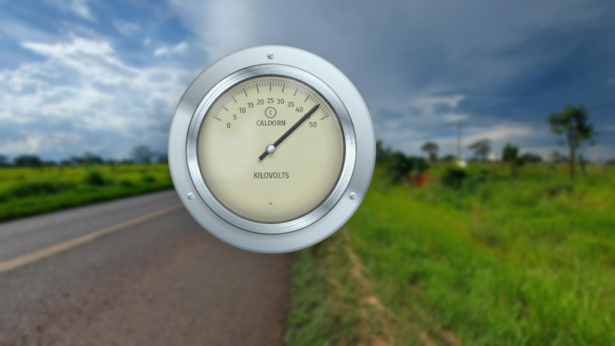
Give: 45
